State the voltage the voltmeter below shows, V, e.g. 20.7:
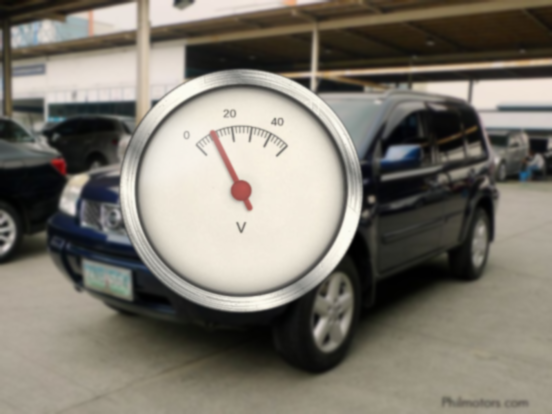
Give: 10
